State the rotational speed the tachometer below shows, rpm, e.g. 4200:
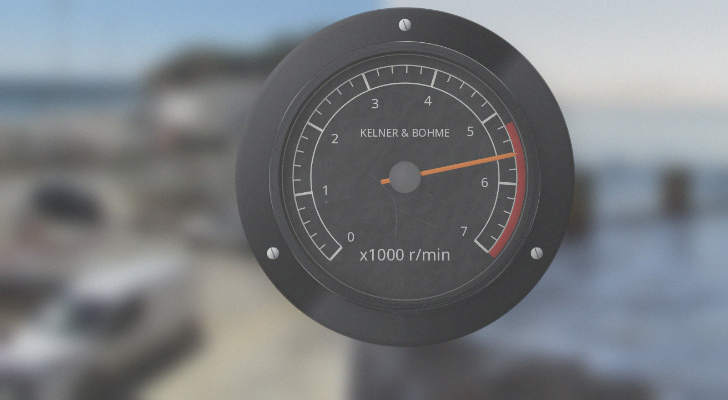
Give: 5600
